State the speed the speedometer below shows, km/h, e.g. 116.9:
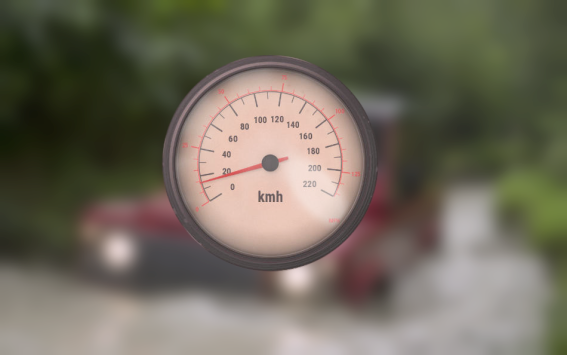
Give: 15
